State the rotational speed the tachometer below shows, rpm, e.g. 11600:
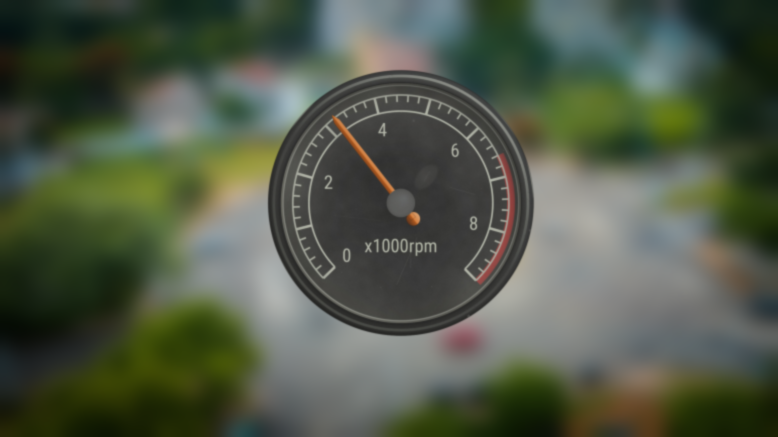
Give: 3200
